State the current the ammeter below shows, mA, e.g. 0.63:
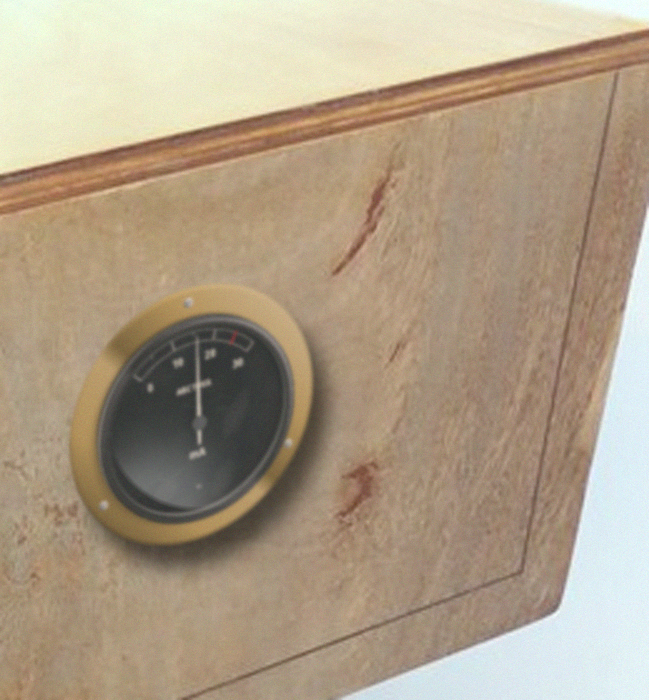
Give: 15
